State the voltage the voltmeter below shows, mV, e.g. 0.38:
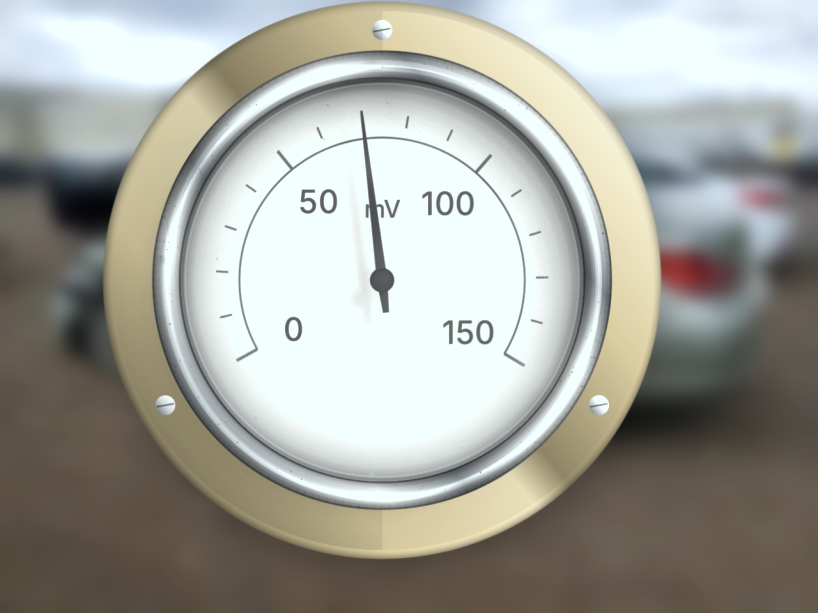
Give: 70
